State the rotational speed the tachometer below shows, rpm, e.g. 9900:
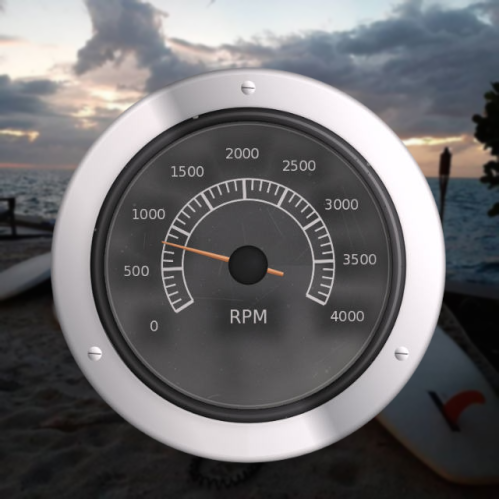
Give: 800
